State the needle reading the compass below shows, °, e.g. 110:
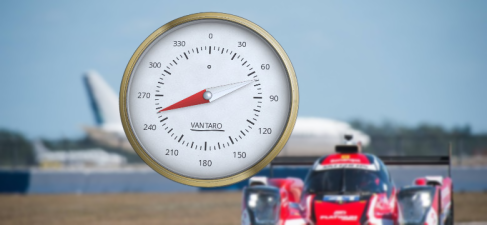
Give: 250
